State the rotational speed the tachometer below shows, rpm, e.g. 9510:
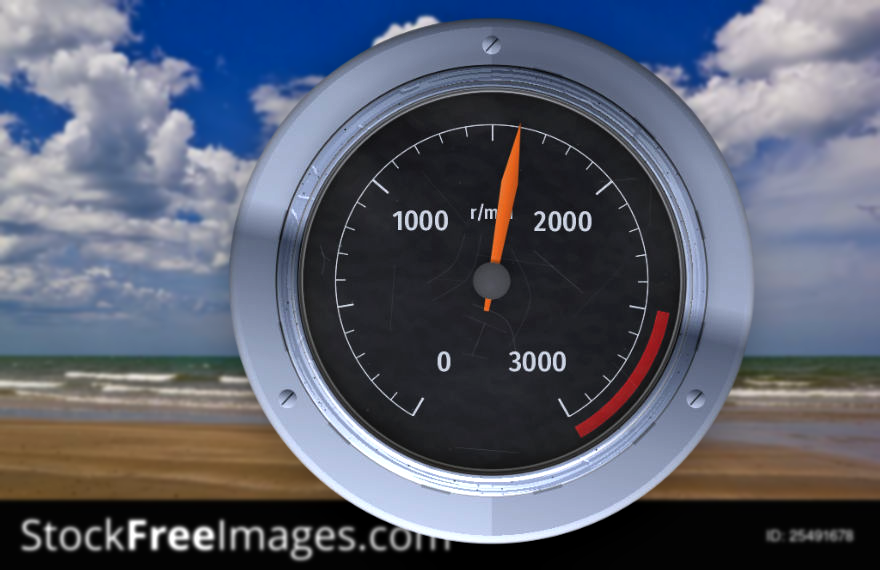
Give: 1600
